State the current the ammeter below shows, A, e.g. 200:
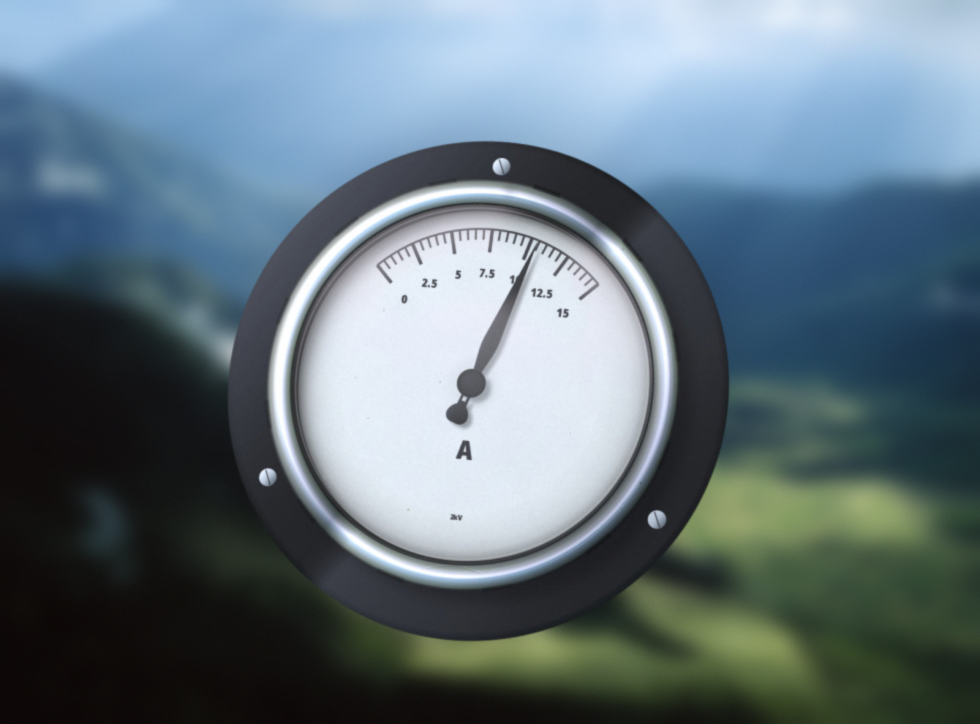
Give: 10.5
